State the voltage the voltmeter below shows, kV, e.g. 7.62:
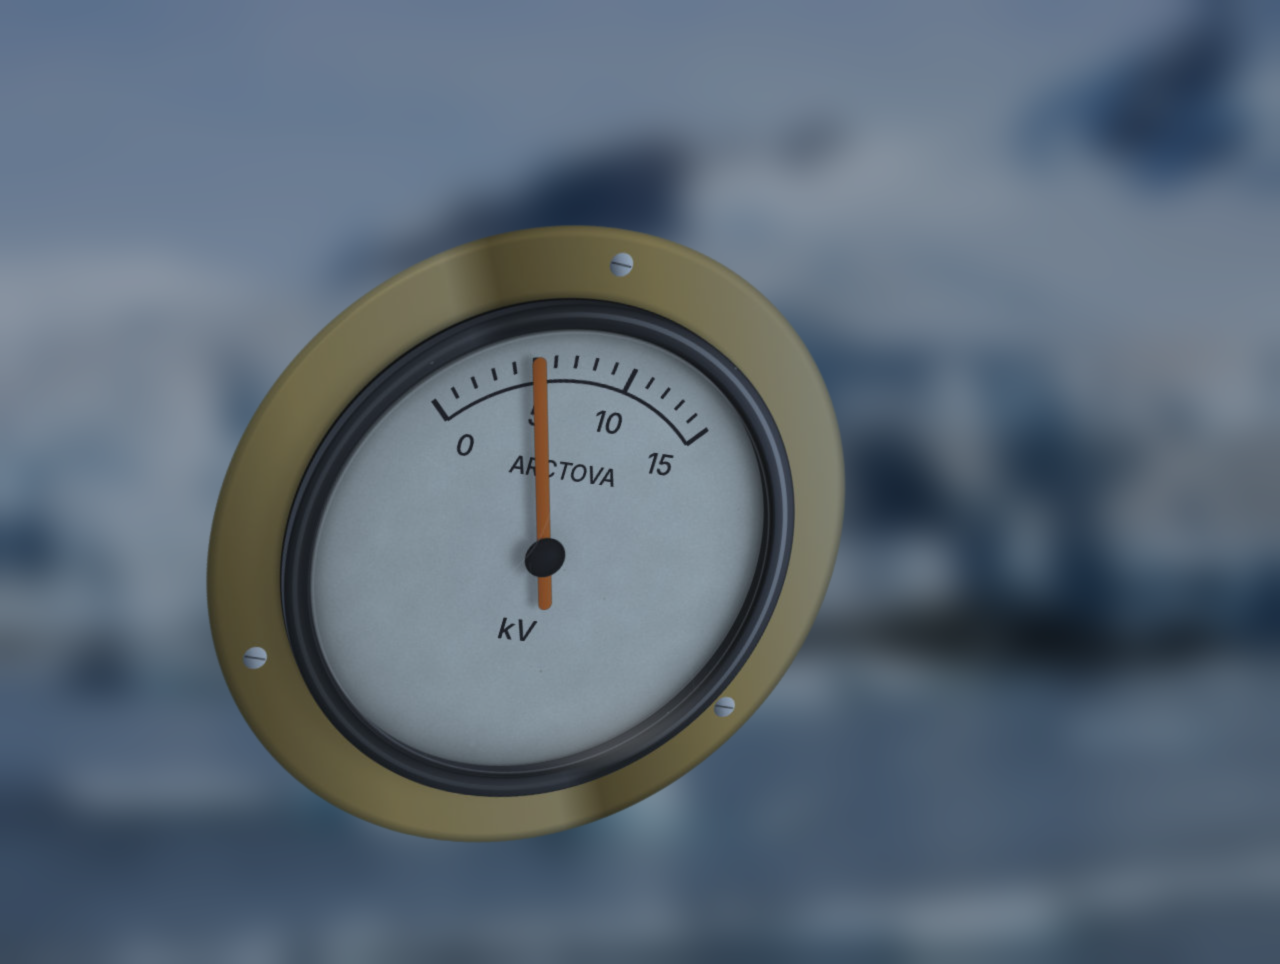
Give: 5
